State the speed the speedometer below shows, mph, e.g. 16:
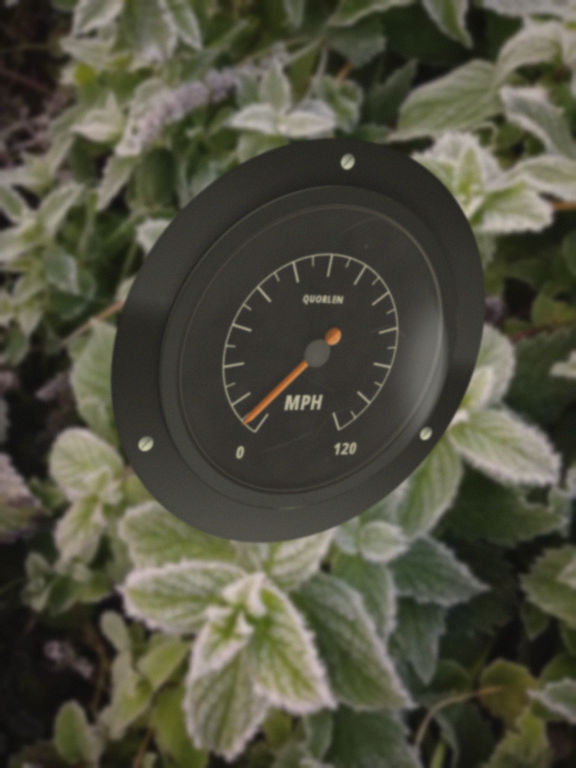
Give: 5
